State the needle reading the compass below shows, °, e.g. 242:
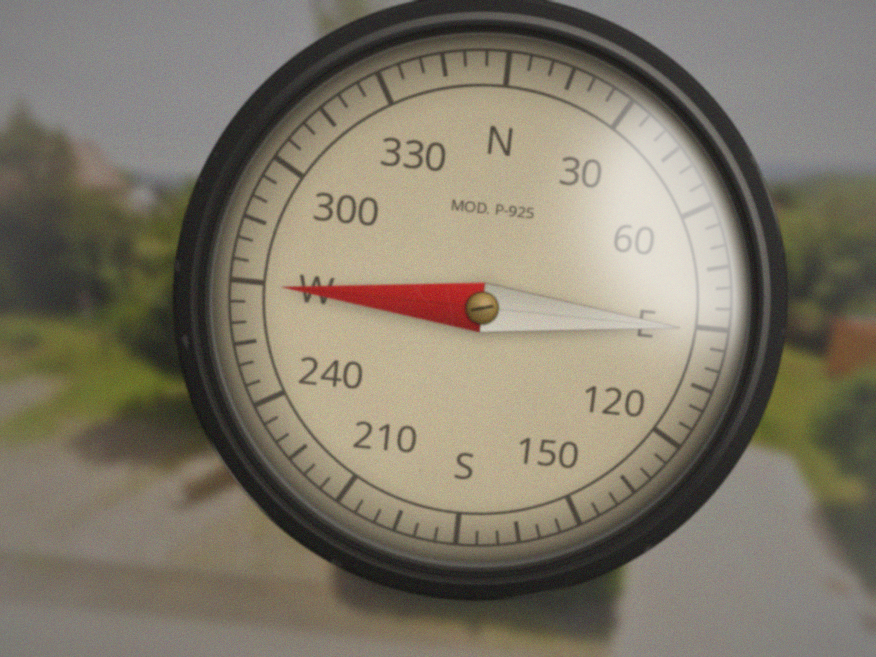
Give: 270
